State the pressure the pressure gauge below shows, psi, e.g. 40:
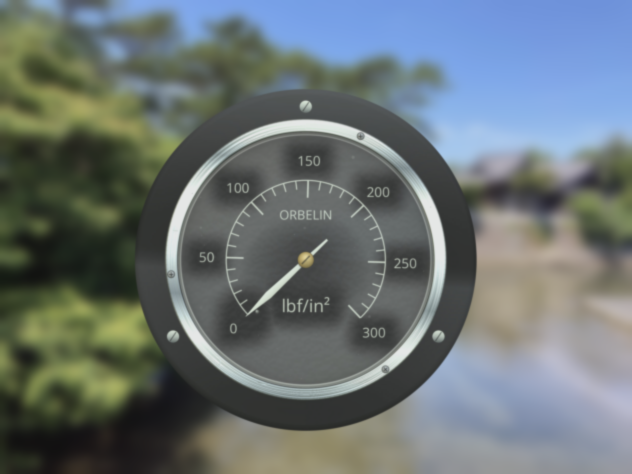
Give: 0
